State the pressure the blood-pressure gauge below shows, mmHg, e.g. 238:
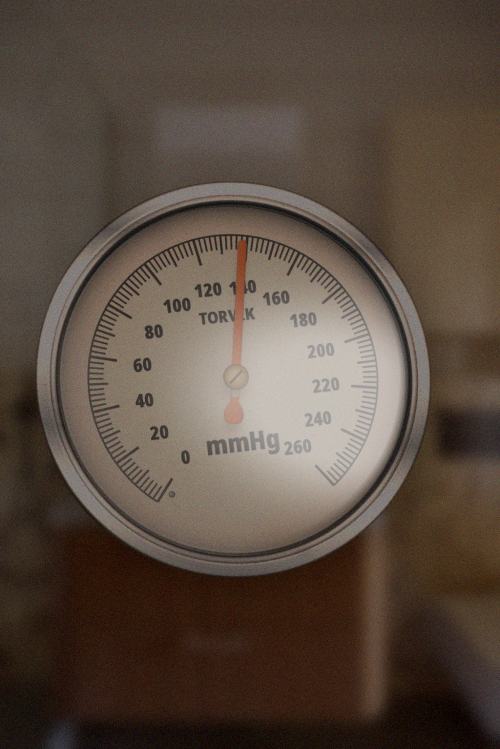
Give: 138
